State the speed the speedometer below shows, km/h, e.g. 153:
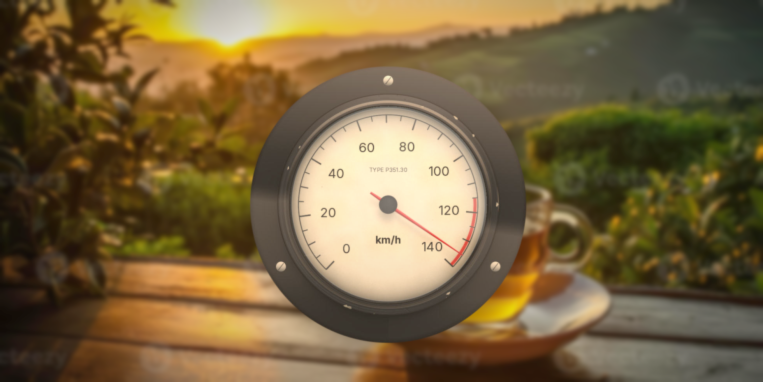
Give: 135
